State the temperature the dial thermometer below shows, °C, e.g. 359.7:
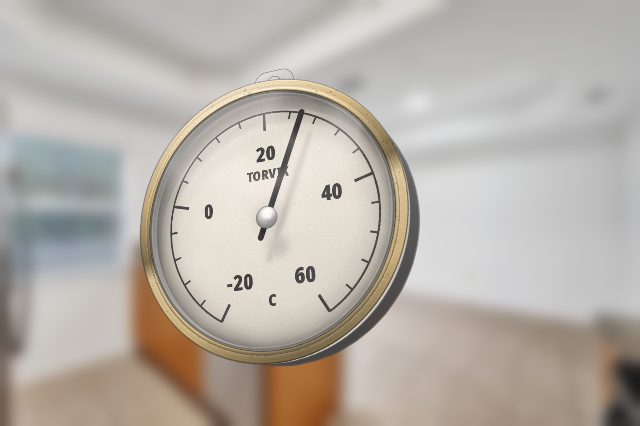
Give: 26
